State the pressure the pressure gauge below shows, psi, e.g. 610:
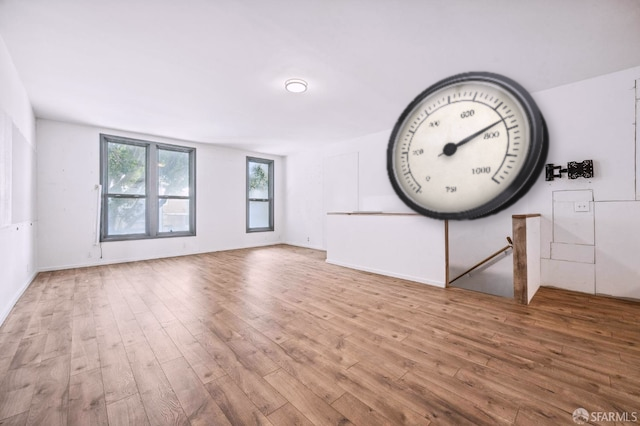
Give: 760
